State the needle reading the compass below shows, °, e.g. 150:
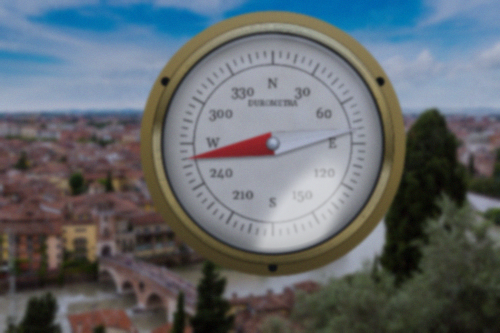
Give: 260
